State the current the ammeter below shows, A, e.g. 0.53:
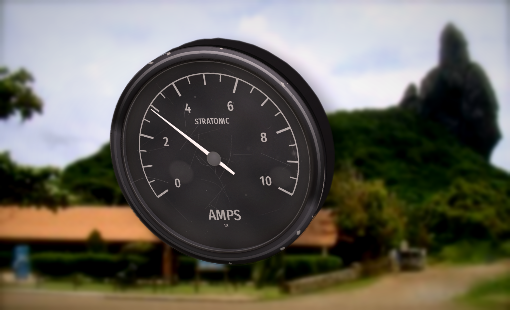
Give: 3
